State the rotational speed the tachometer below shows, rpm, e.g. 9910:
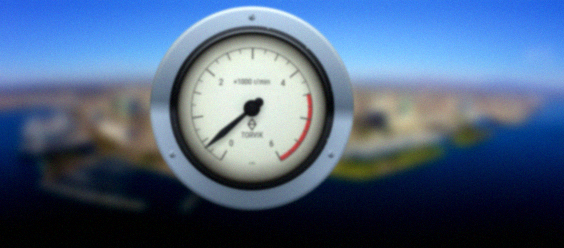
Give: 375
